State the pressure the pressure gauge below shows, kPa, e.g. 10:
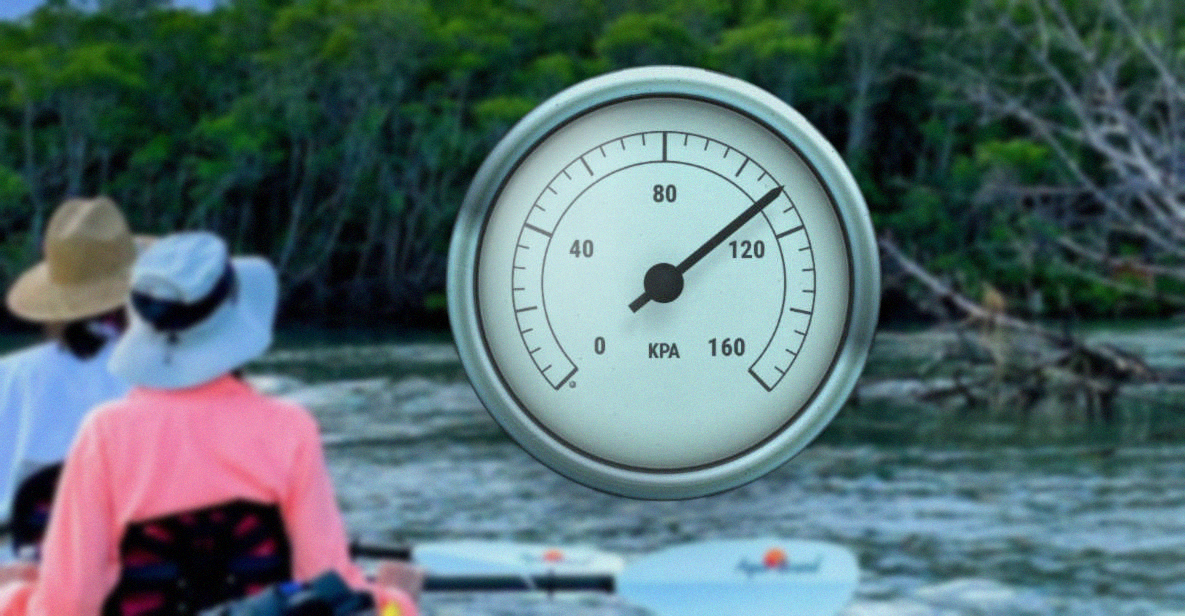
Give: 110
